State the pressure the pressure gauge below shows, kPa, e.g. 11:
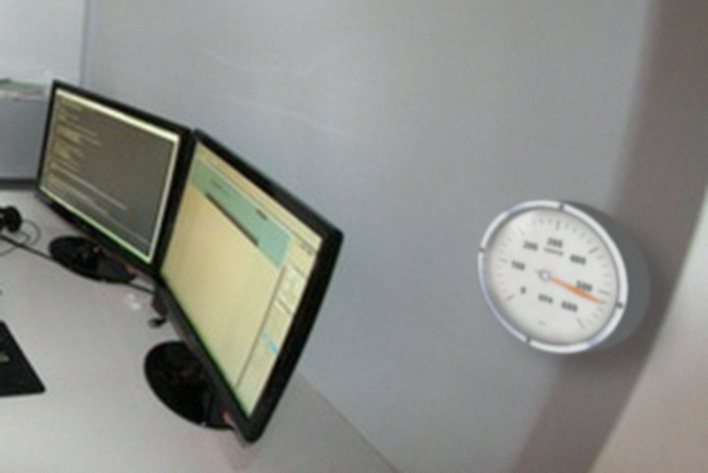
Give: 520
